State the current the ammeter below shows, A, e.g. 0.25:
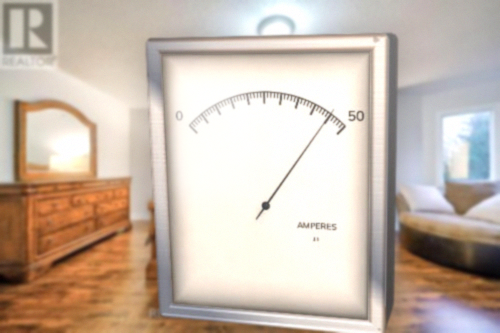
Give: 45
